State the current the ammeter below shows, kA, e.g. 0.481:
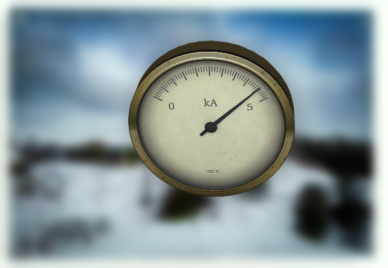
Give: 4.5
